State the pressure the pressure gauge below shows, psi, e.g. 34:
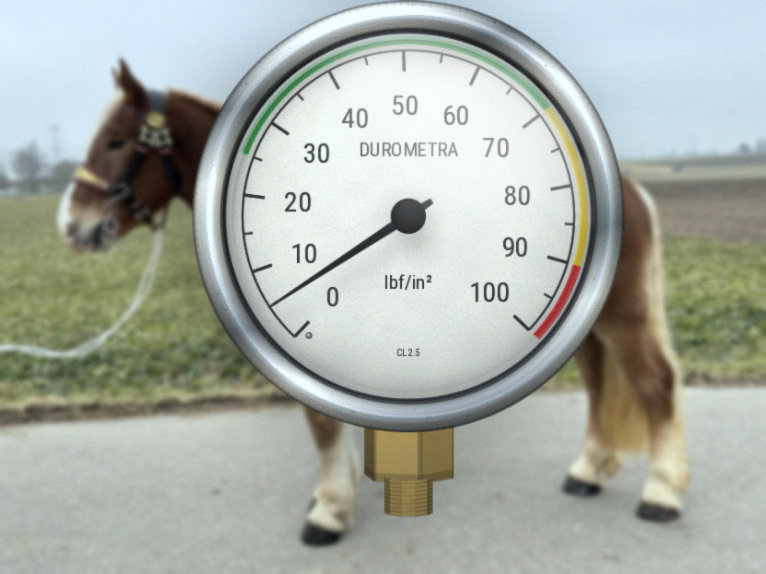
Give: 5
